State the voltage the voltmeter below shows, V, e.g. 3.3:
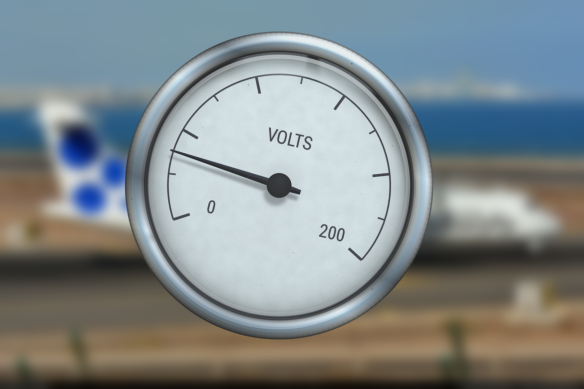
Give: 30
